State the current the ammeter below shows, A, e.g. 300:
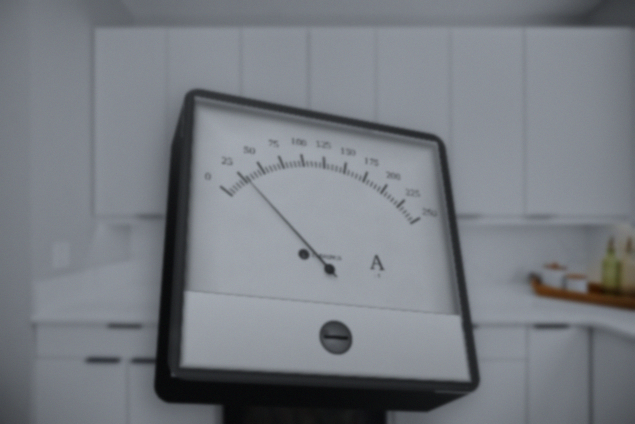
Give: 25
